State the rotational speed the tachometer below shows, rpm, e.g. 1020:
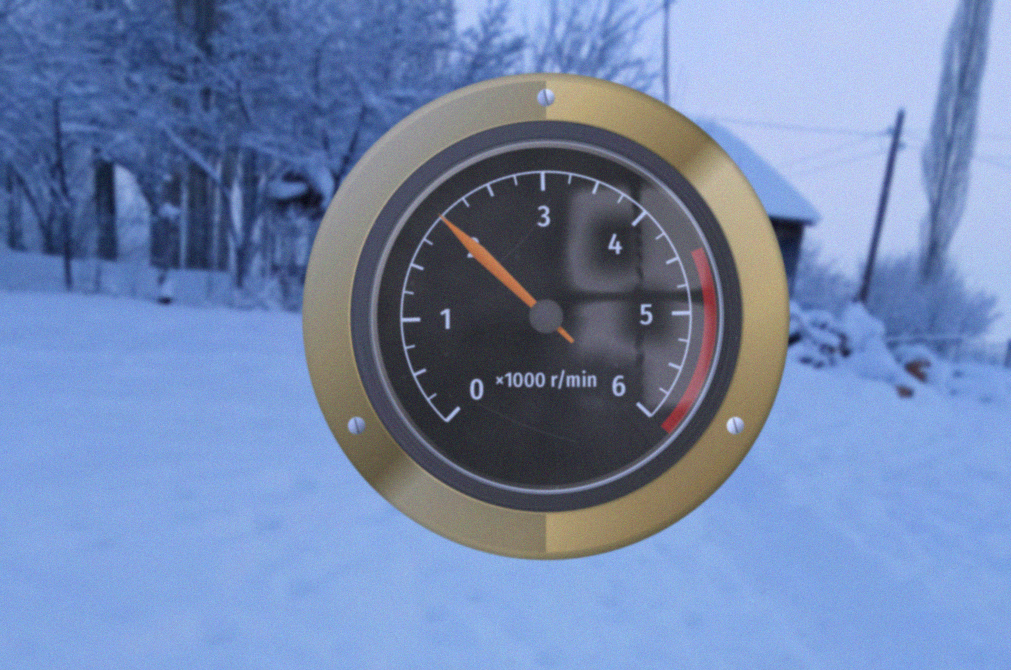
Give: 2000
